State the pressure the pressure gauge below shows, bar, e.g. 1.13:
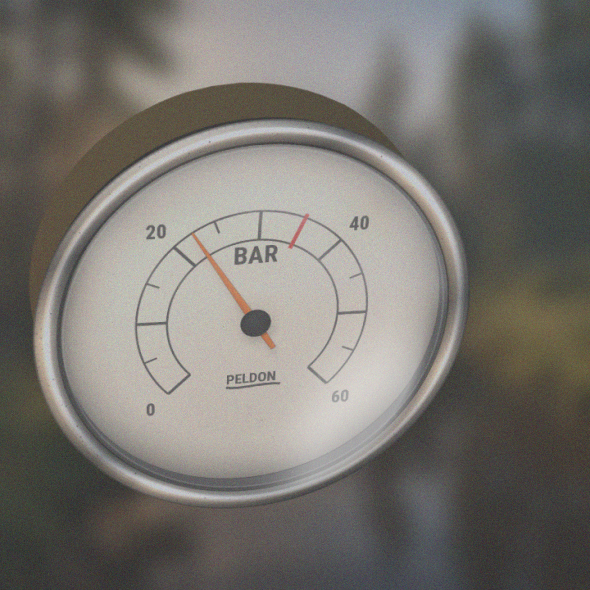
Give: 22.5
